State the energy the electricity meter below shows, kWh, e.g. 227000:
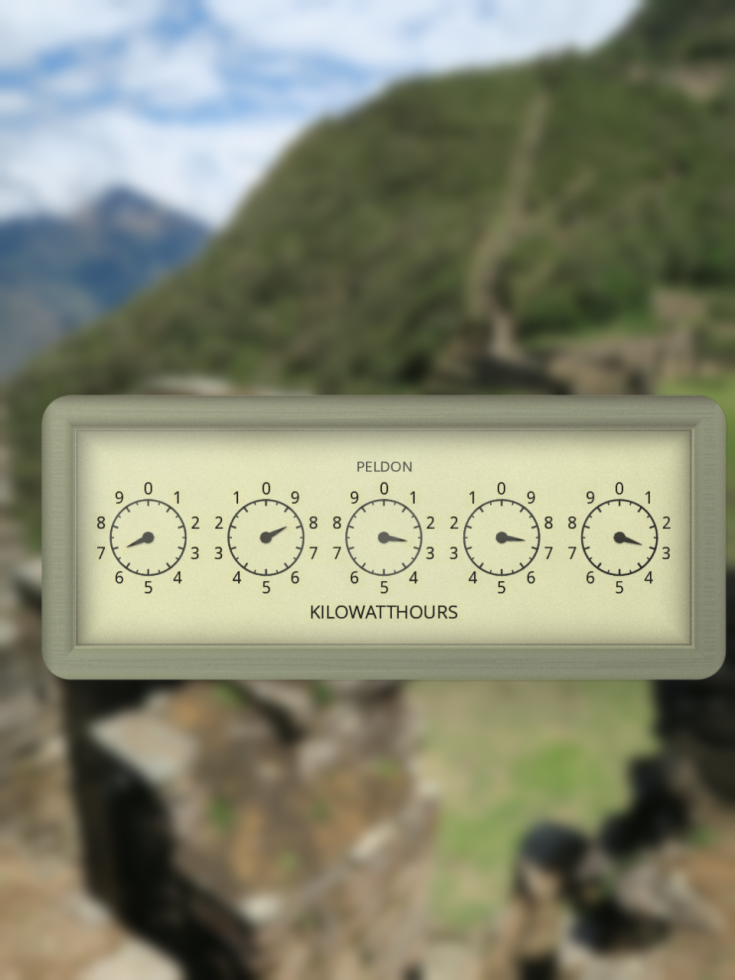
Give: 68273
